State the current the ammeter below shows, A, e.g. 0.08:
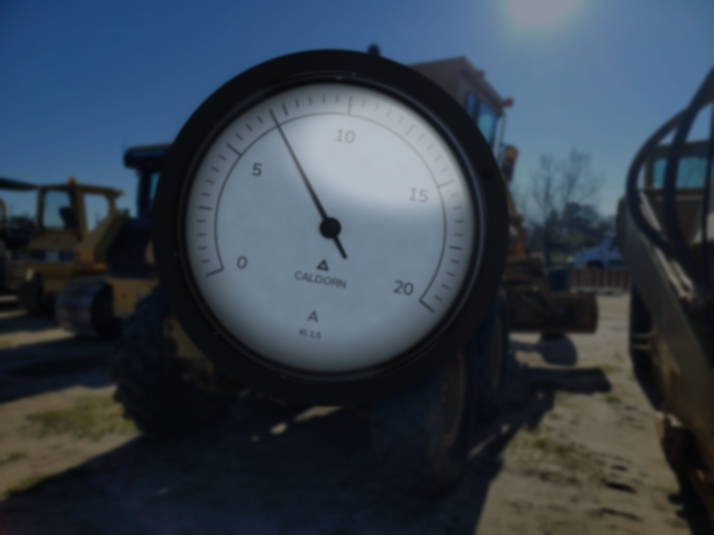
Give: 7
